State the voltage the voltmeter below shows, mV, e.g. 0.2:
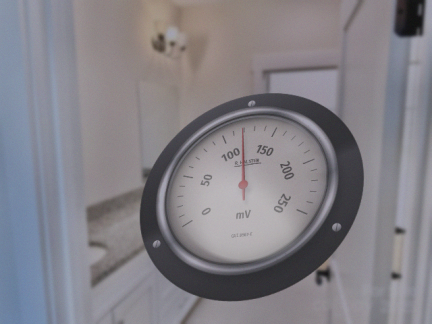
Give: 120
